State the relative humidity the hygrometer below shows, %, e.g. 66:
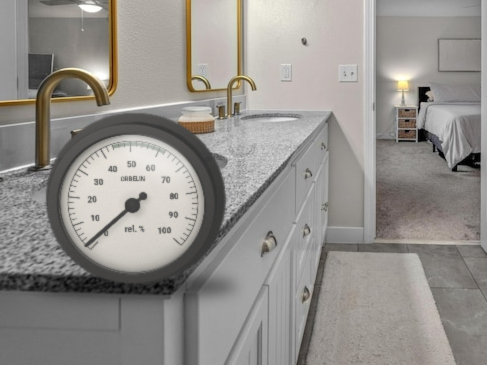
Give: 2
